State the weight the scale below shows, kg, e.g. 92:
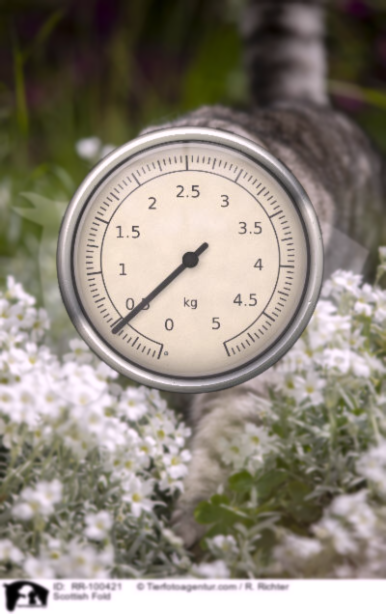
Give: 0.45
